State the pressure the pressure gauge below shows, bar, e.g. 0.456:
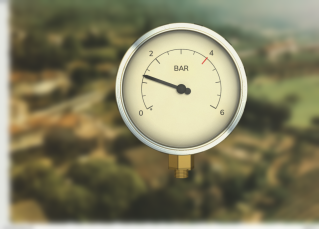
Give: 1.25
